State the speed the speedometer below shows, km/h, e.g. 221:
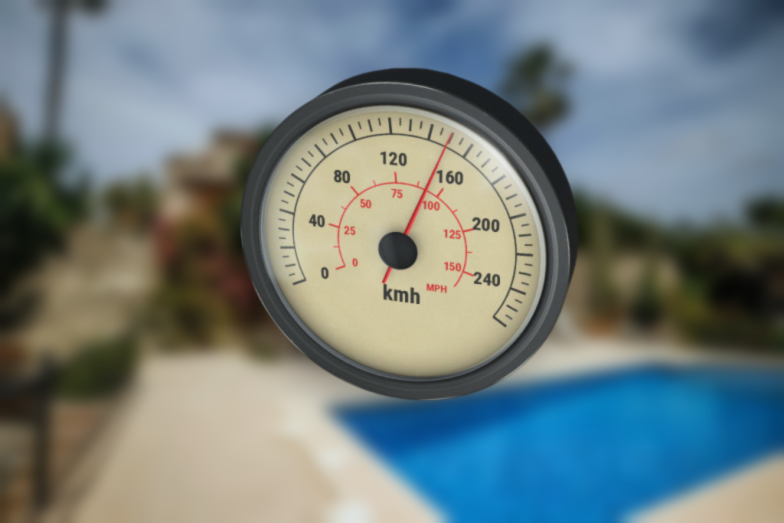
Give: 150
